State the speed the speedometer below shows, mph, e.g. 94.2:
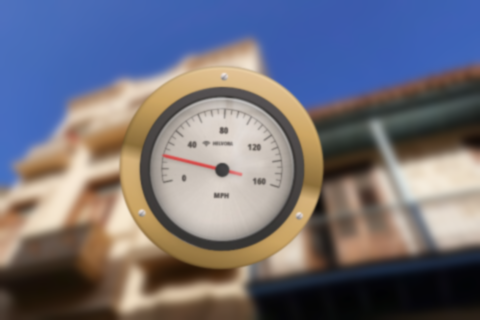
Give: 20
